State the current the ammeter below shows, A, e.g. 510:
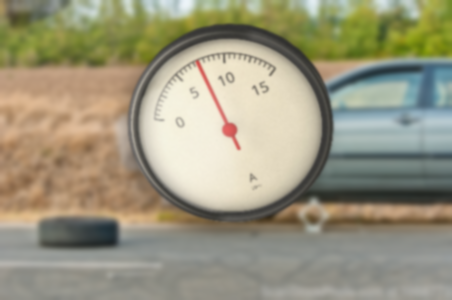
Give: 7.5
